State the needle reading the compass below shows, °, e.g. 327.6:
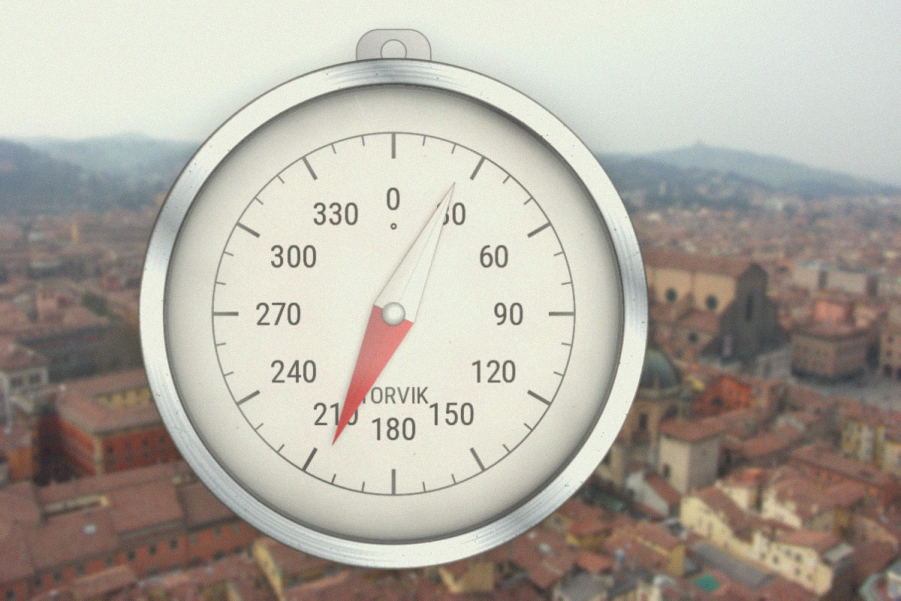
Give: 205
